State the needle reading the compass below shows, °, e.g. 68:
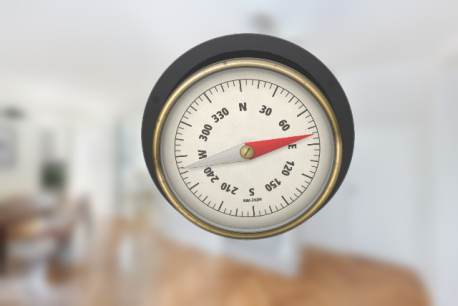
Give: 80
